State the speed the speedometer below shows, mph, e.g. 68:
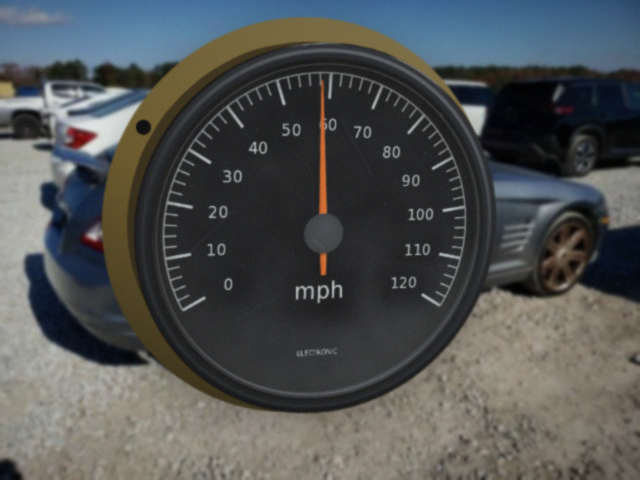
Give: 58
